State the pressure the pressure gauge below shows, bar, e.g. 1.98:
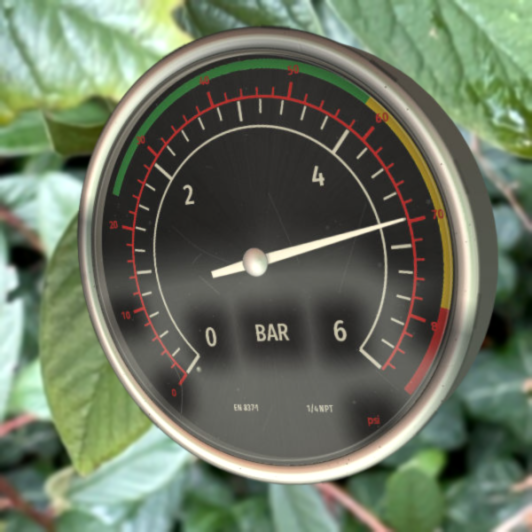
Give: 4.8
